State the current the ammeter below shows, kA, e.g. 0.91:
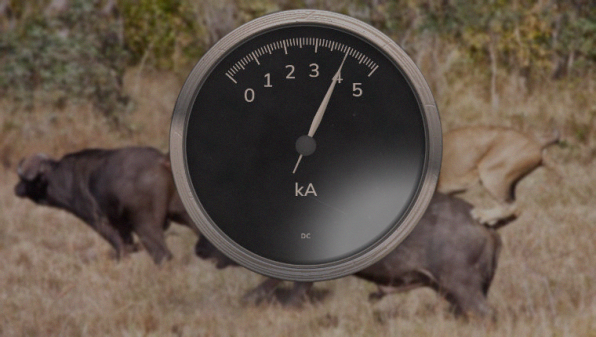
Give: 4
